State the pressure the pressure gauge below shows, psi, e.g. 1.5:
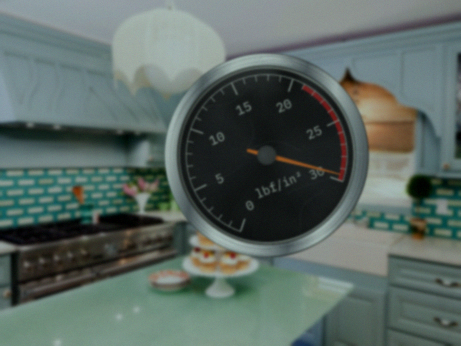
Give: 29.5
